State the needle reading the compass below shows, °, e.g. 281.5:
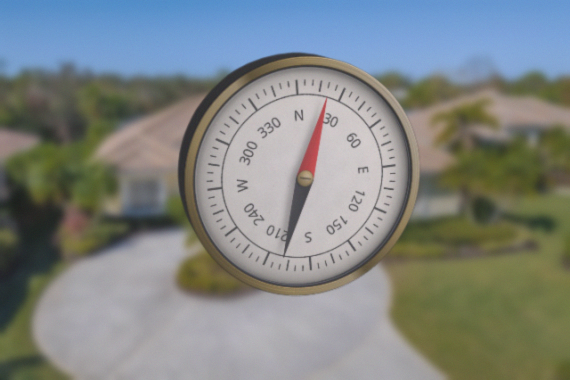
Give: 20
